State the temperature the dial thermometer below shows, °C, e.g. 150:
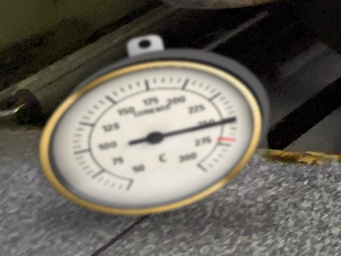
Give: 250
